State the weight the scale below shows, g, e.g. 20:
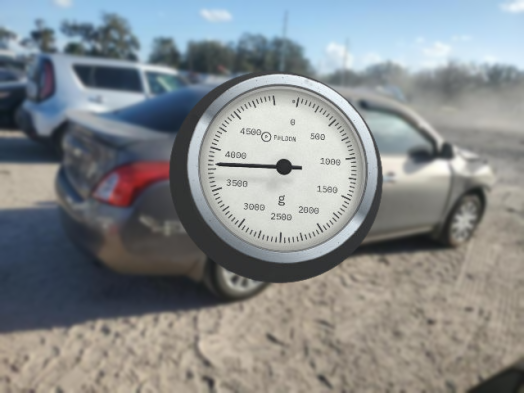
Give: 3800
